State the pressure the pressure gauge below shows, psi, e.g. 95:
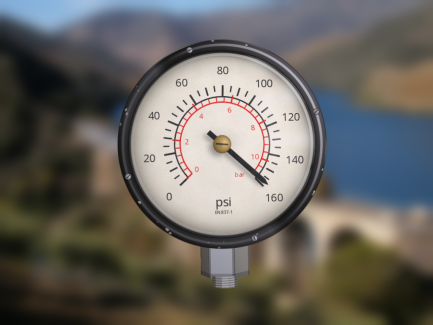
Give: 157.5
